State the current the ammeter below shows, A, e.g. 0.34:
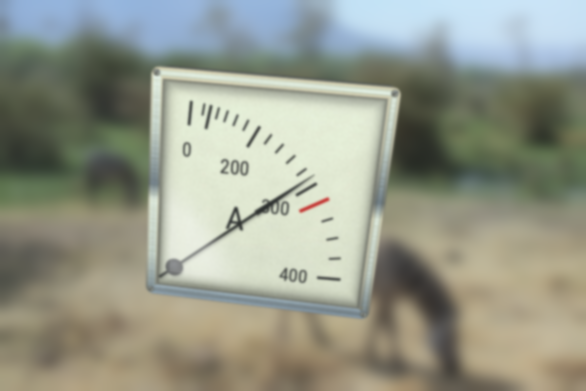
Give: 290
